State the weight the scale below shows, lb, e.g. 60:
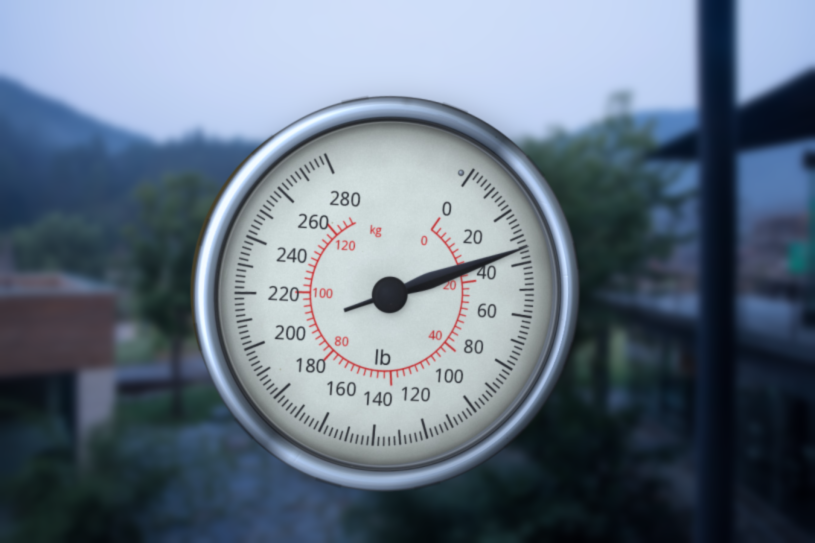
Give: 34
